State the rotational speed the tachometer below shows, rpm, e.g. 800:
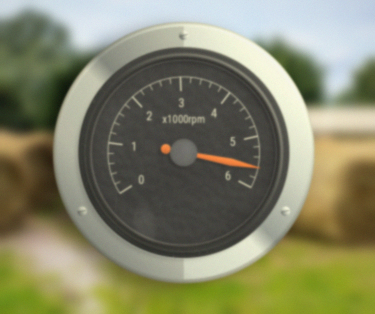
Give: 5600
